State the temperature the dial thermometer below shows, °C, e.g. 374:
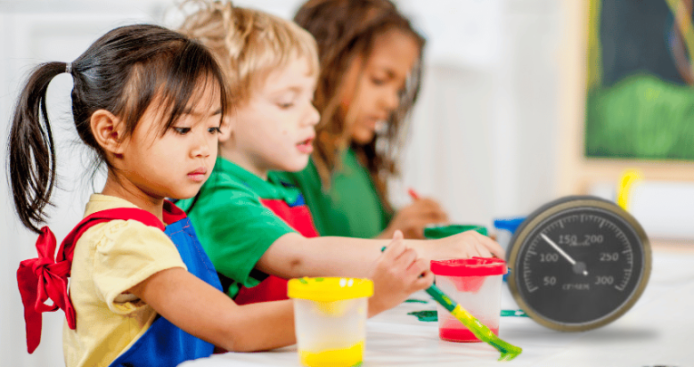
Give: 125
